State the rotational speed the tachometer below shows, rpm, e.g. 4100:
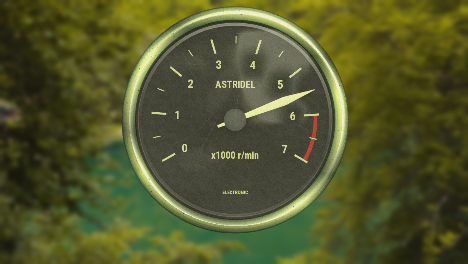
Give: 5500
